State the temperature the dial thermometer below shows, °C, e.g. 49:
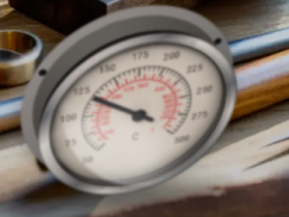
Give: 125
